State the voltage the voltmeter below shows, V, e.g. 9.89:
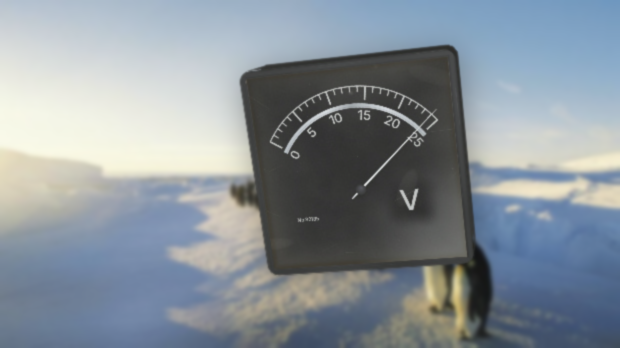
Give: 24
